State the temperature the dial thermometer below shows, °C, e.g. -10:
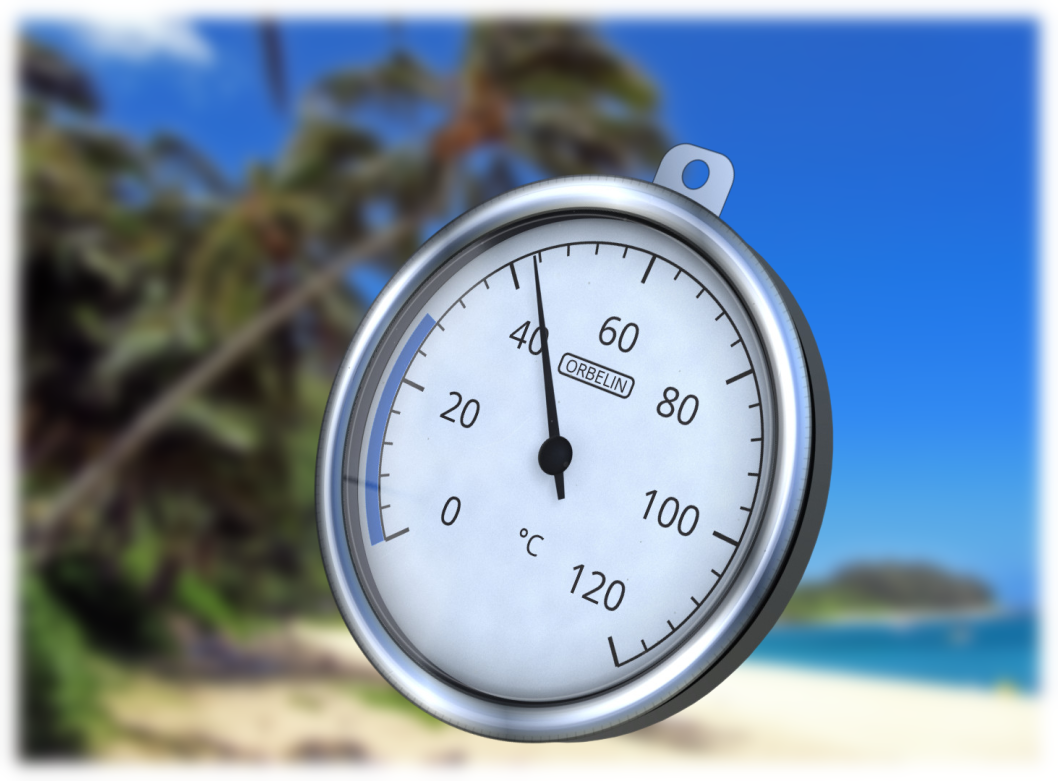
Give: 44
